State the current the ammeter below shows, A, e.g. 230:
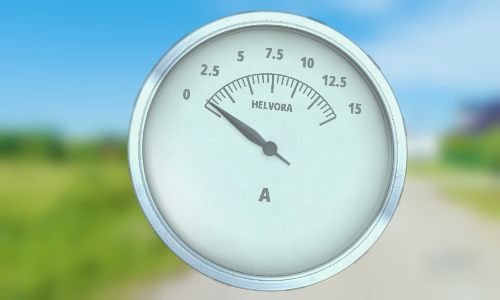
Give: 0.5
